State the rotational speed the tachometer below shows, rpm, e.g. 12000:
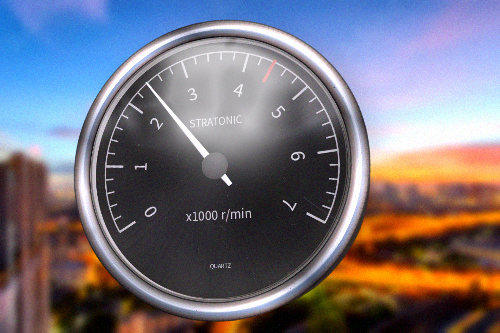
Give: 2400
